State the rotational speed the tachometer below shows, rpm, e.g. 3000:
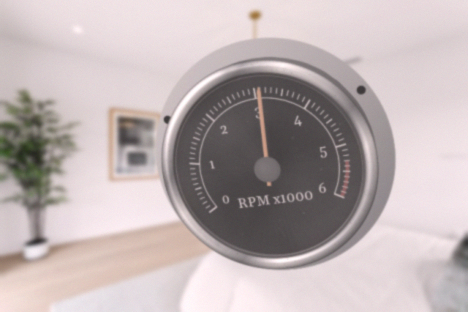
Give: 3100
